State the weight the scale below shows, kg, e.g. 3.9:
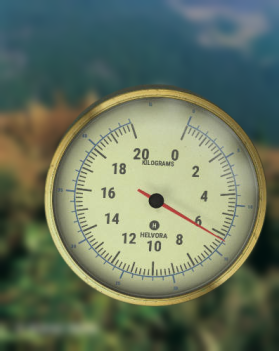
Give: 6.2
